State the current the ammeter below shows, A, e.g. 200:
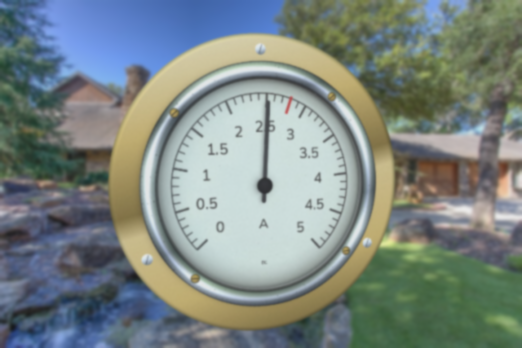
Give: 2.5
